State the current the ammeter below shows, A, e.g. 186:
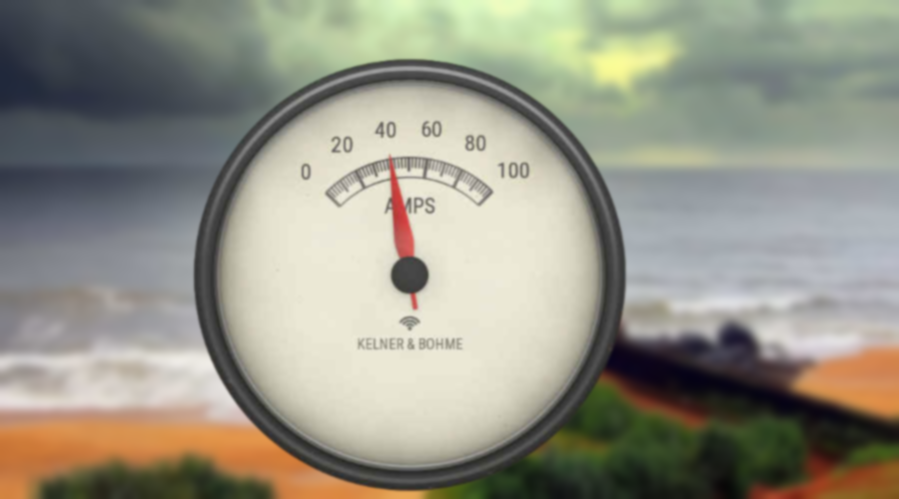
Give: 40
